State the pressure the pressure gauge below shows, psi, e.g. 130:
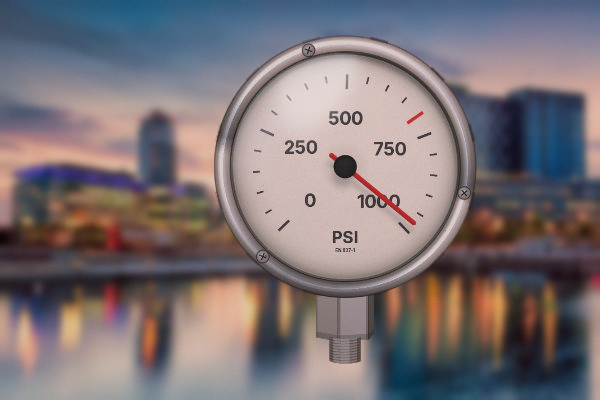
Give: 975
